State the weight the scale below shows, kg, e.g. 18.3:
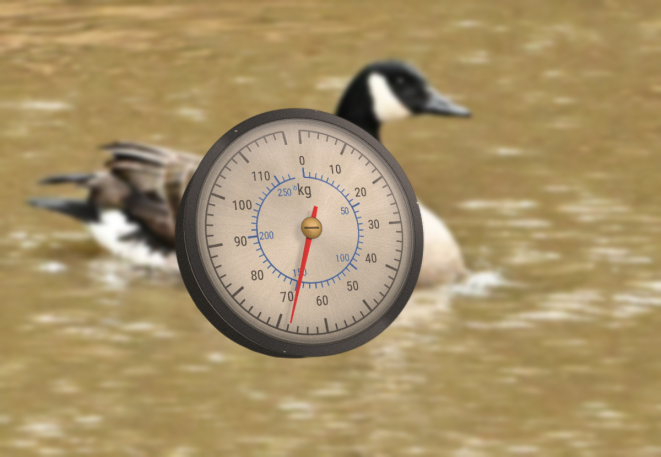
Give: 68
